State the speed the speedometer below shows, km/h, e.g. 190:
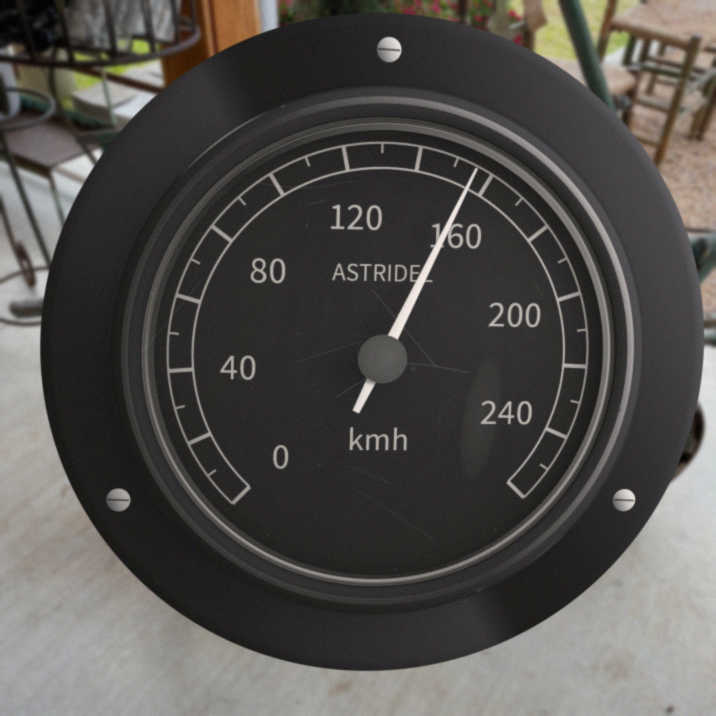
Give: 155
